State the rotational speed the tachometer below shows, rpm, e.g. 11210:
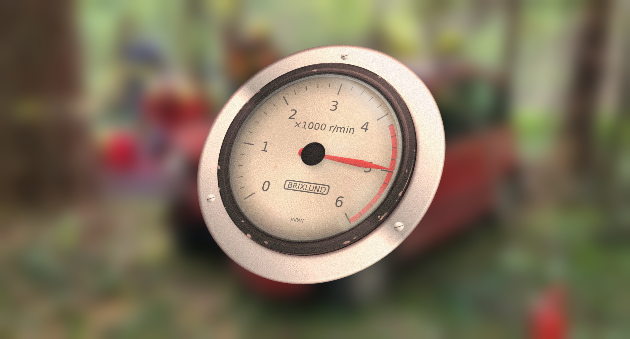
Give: 5000
